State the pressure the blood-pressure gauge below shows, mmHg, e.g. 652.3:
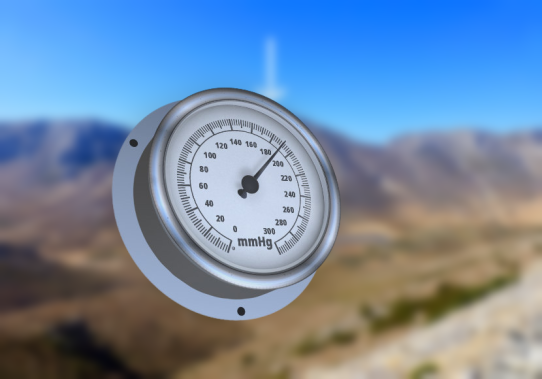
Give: 190
